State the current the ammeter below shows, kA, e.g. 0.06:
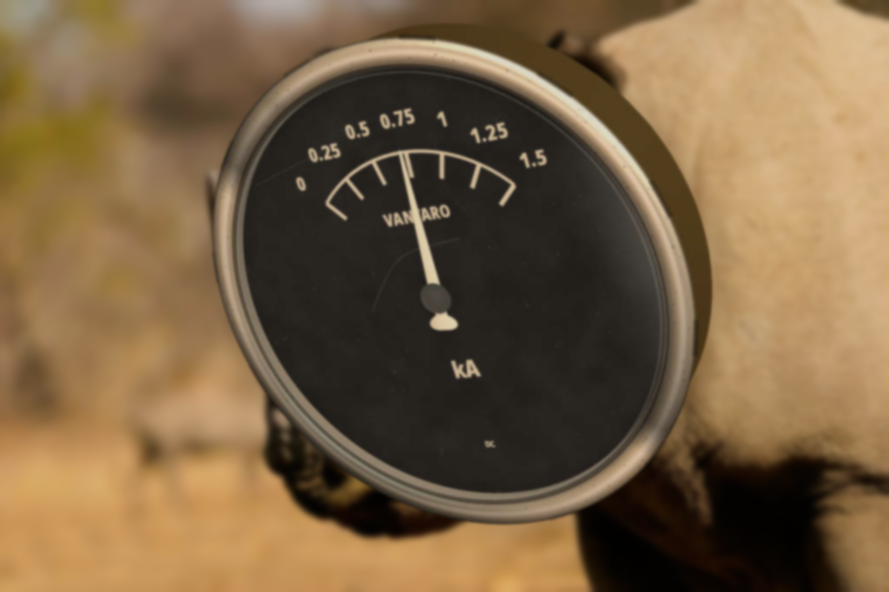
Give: 0.75
